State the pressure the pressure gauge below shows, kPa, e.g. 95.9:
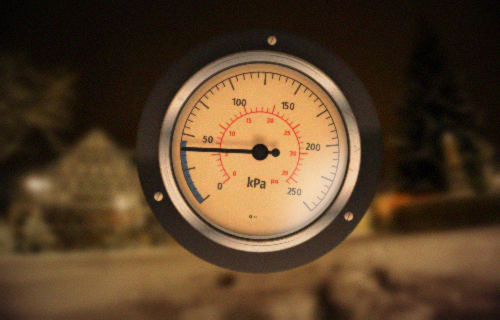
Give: 40
